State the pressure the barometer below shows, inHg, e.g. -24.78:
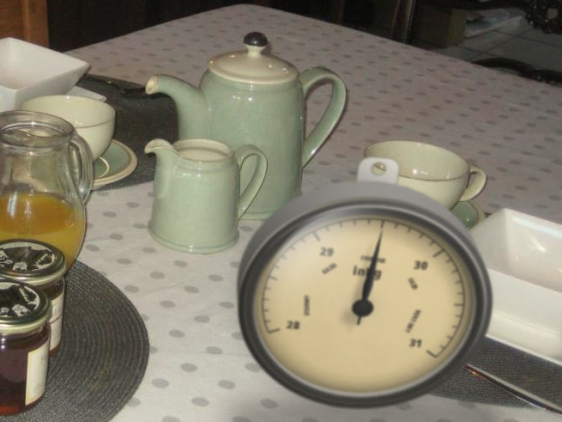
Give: 29.5
